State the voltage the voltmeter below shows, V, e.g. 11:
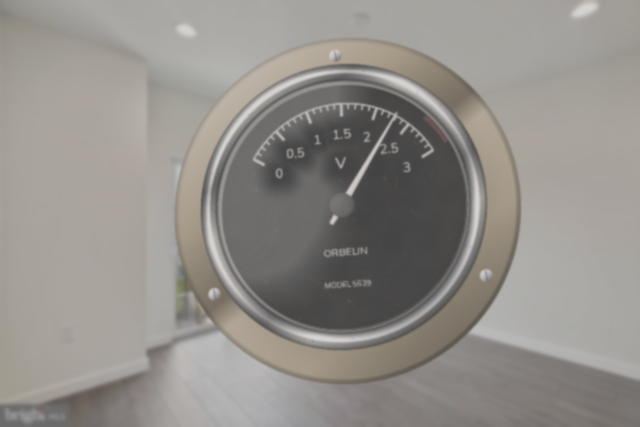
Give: 2.3
